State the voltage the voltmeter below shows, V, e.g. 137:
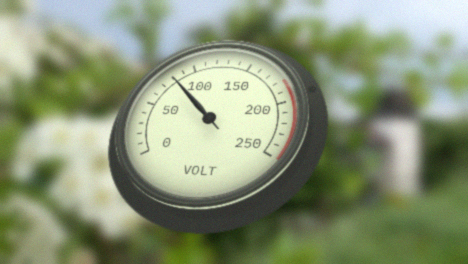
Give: 80
